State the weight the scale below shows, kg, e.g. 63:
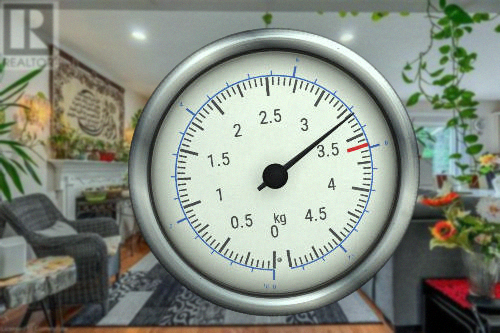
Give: 3.3
